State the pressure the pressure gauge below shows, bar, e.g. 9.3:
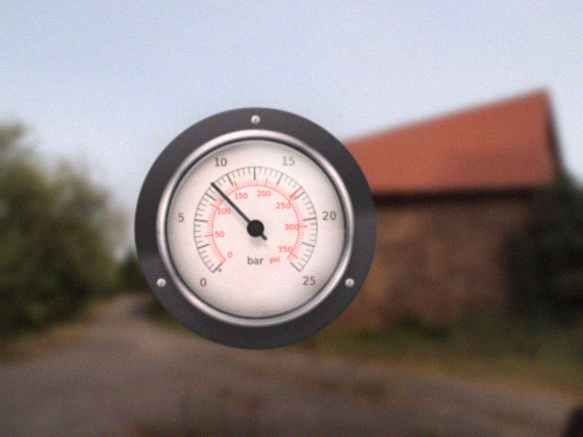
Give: 8.5
